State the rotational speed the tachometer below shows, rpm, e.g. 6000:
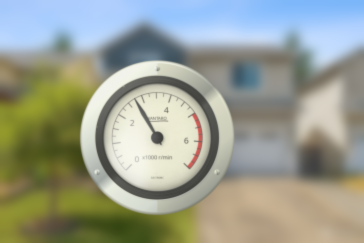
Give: 2750
